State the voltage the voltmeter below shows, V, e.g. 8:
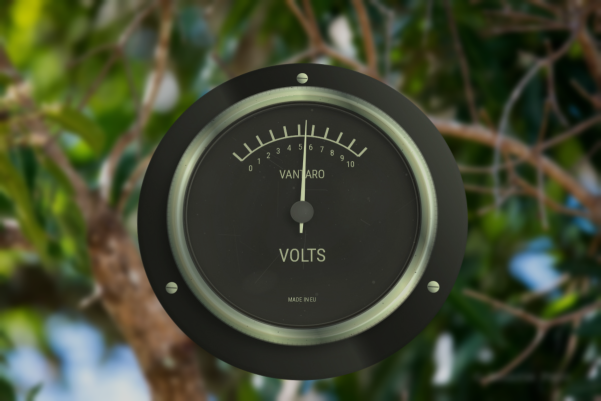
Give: 5.5
